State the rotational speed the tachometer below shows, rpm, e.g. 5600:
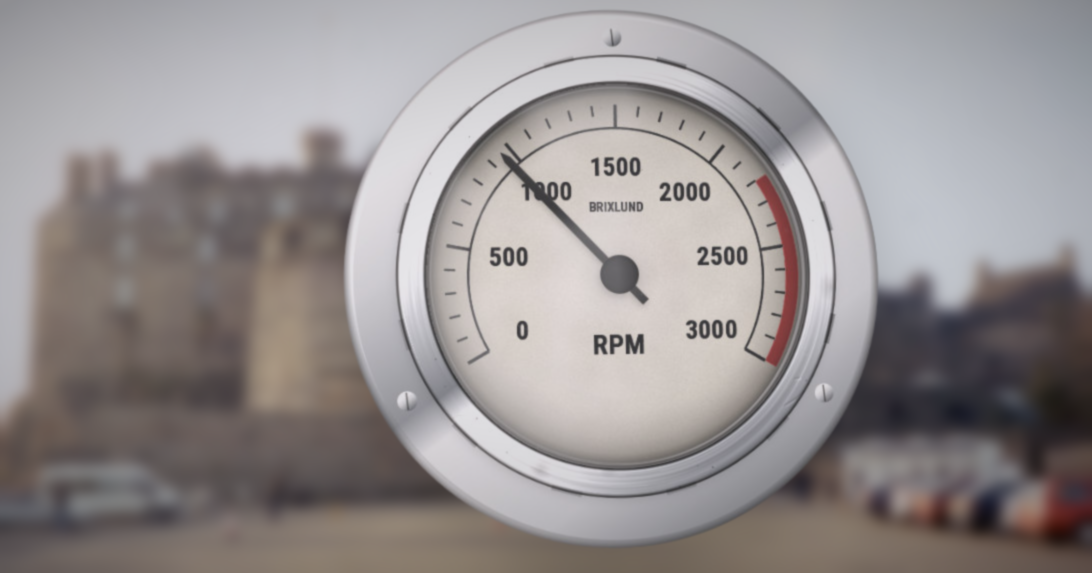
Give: 950
